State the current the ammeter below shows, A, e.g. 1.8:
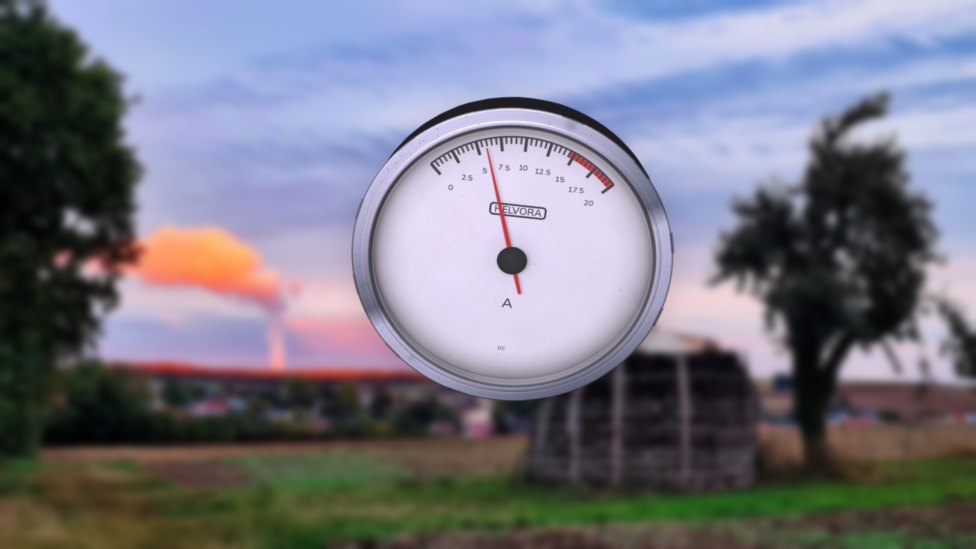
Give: 6
